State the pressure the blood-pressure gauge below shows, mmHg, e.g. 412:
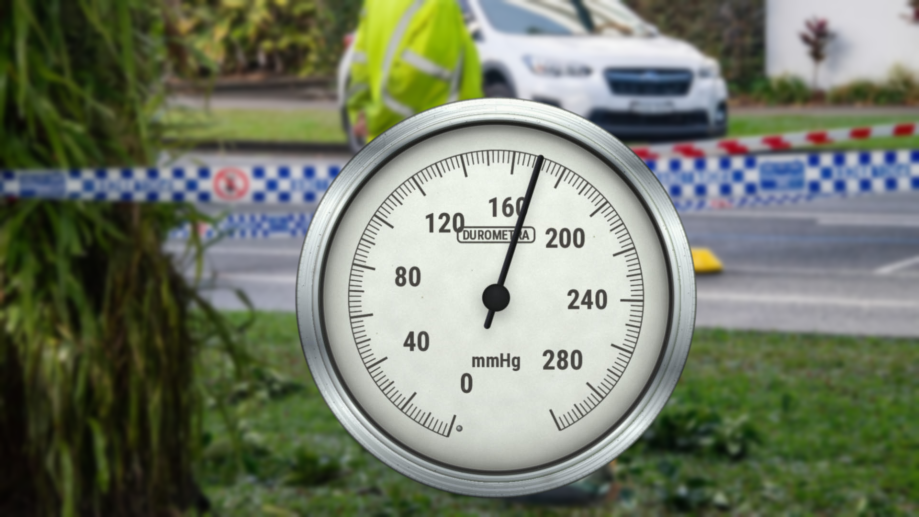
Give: 170
